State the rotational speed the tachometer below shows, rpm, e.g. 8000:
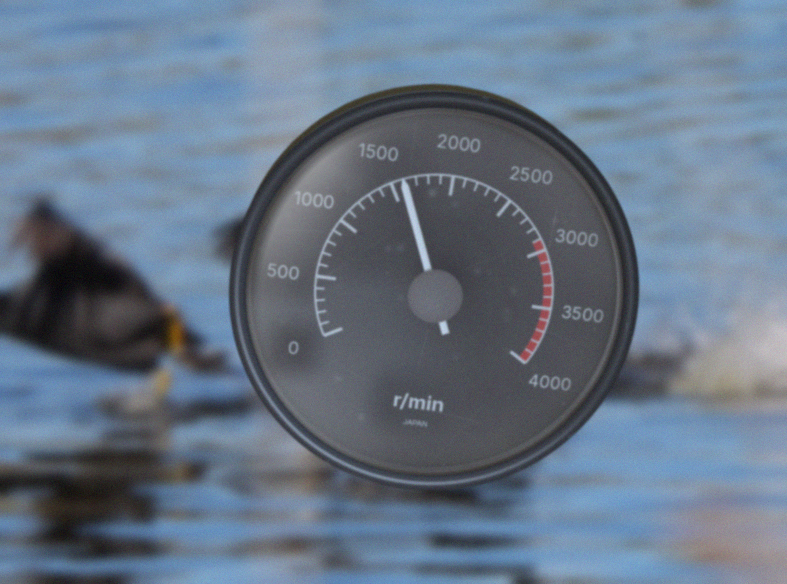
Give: 1600
